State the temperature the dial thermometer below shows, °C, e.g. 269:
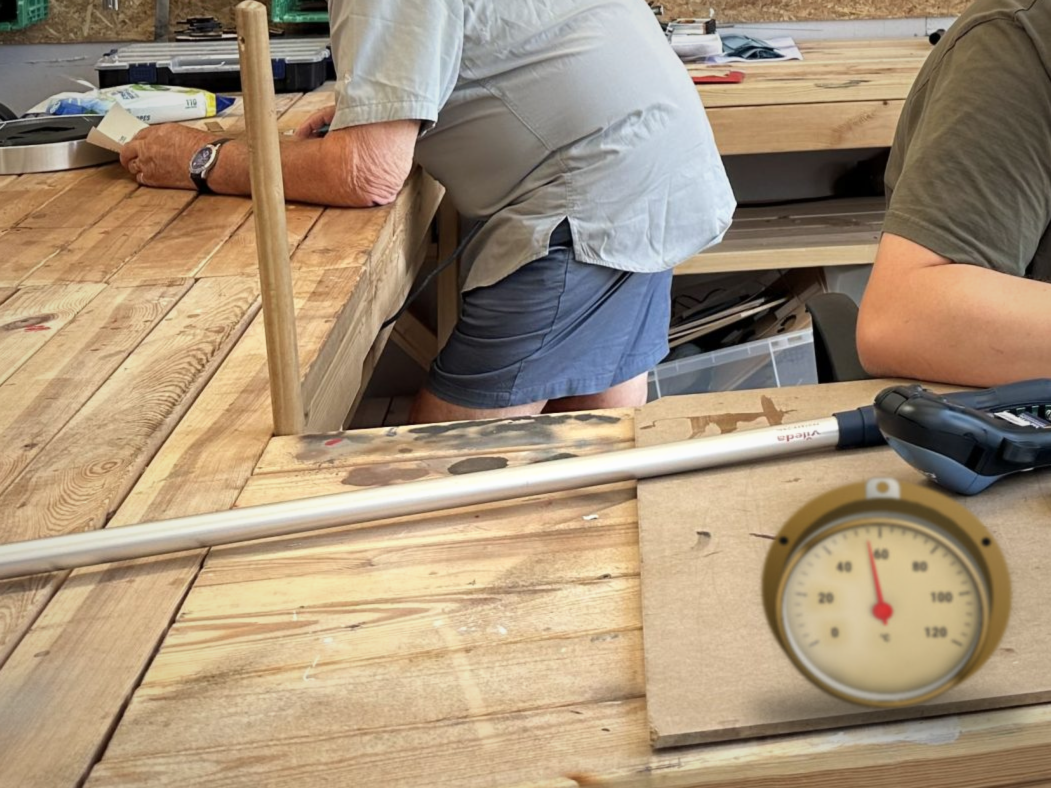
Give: 56
